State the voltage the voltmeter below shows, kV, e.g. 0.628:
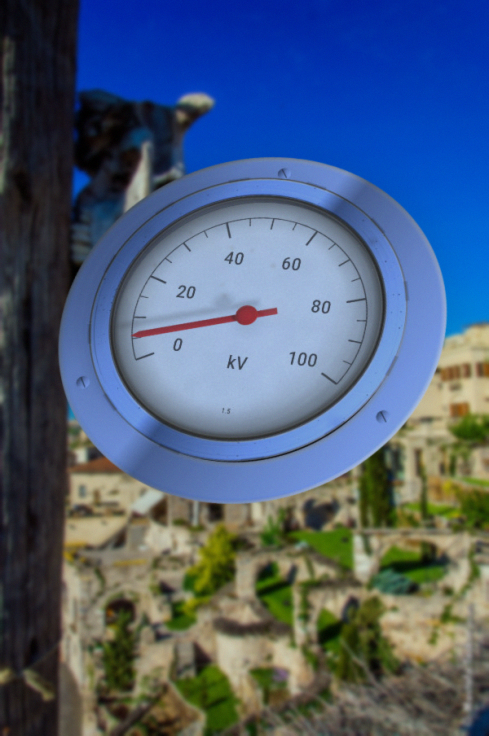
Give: 5
